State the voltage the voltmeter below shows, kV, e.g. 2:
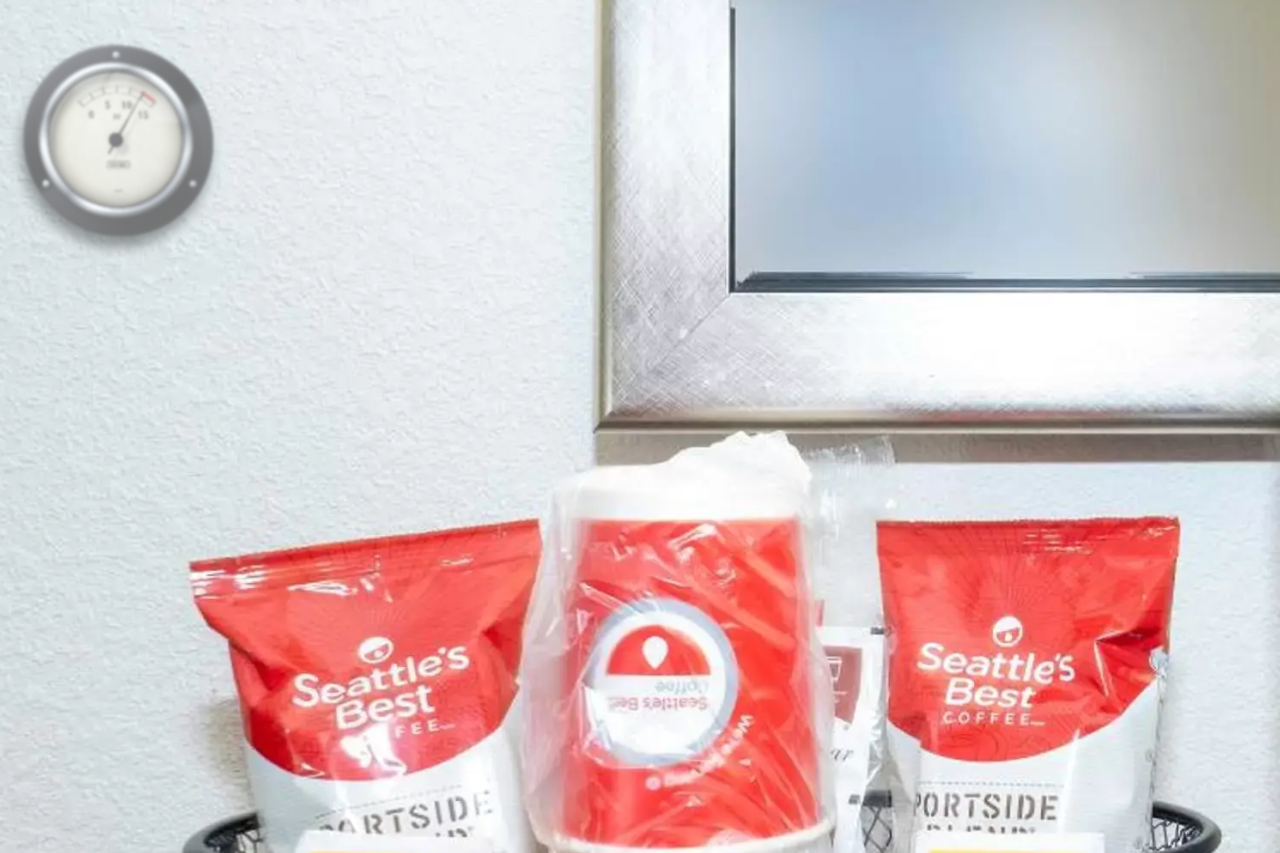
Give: 12.5
